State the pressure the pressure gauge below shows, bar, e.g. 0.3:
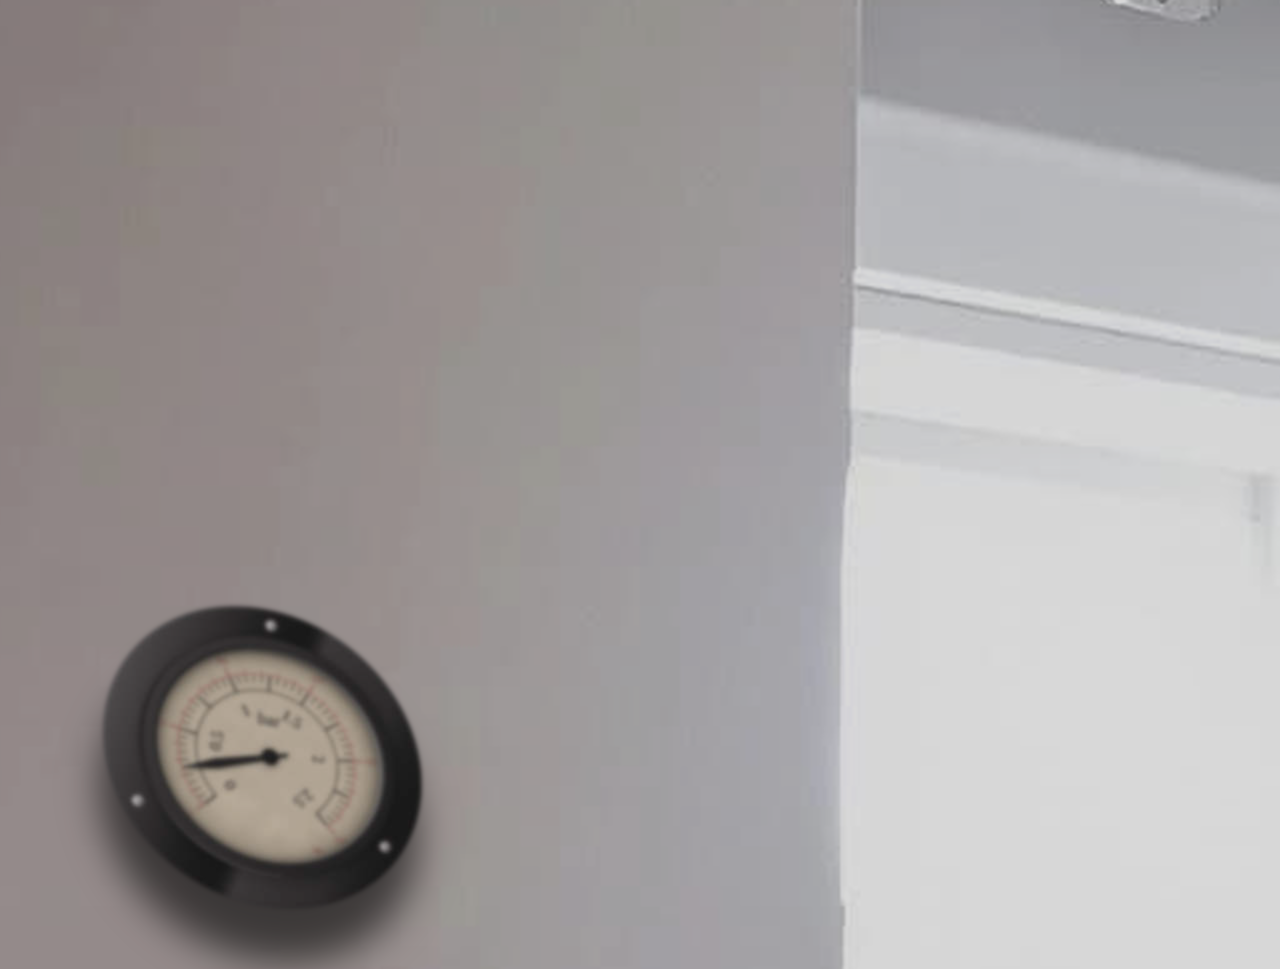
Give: 0.25
